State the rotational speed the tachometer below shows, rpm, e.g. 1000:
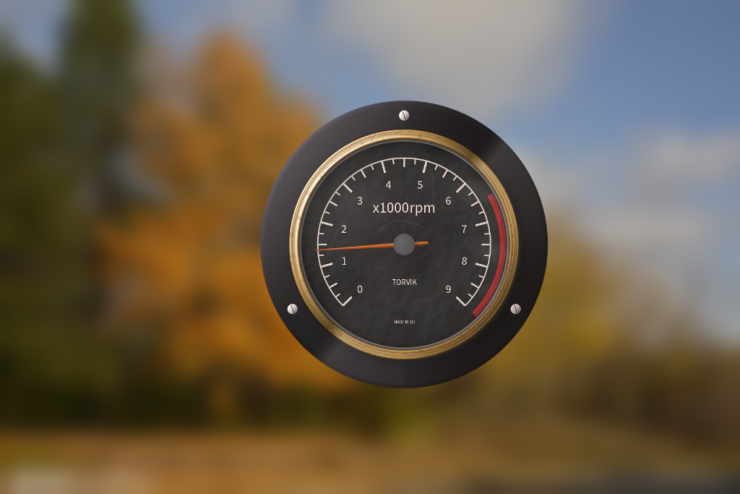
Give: 1375
